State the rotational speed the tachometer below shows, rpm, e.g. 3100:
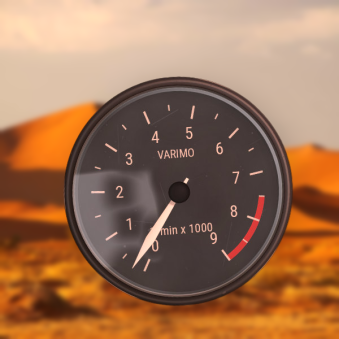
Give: 250
